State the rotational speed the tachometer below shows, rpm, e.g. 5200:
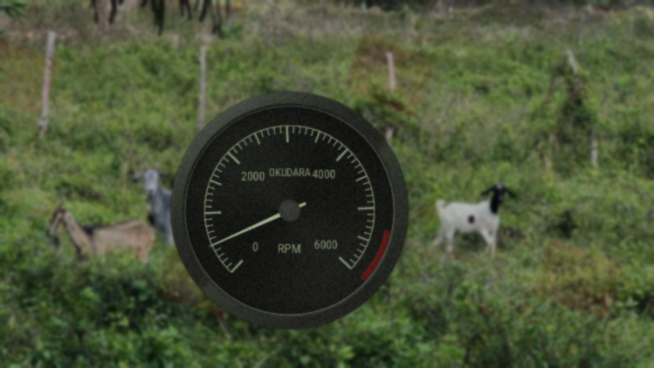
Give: 500
